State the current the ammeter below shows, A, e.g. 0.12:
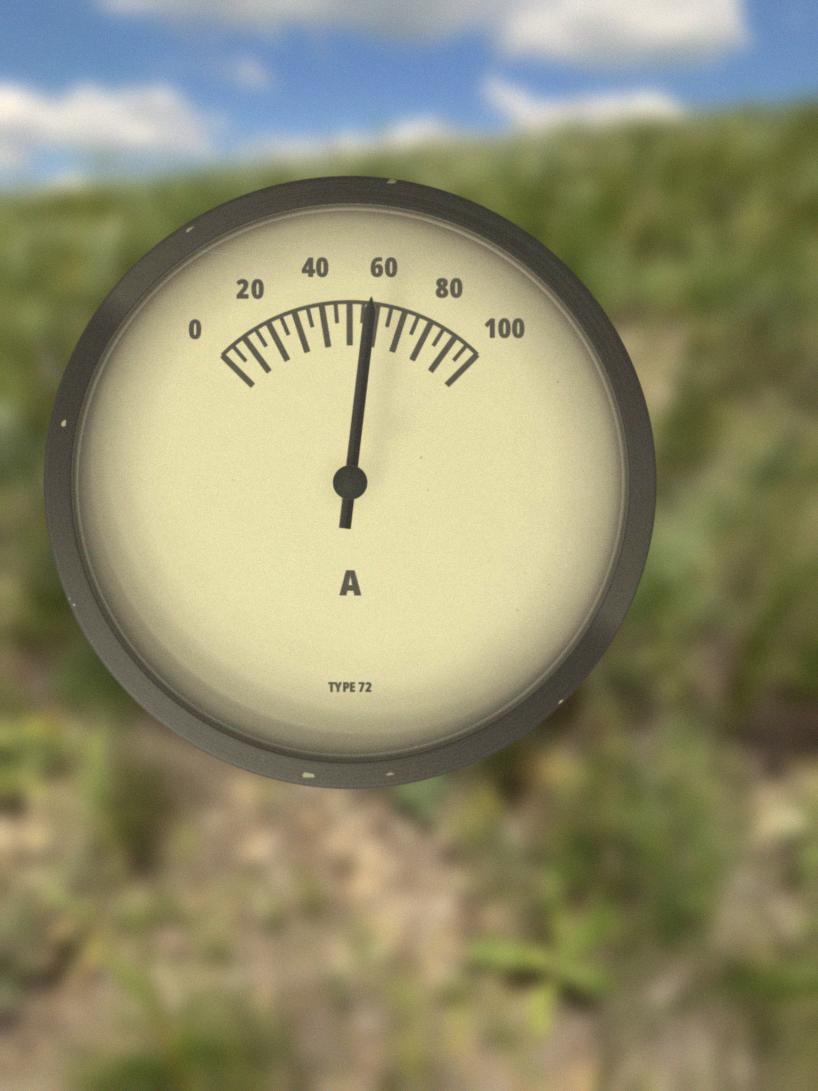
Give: 57.5
